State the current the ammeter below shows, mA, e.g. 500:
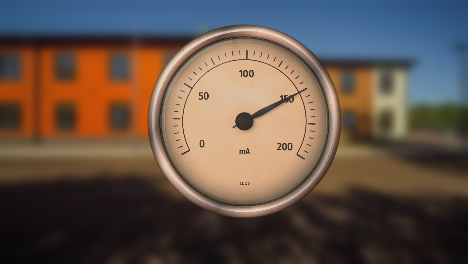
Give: 150
